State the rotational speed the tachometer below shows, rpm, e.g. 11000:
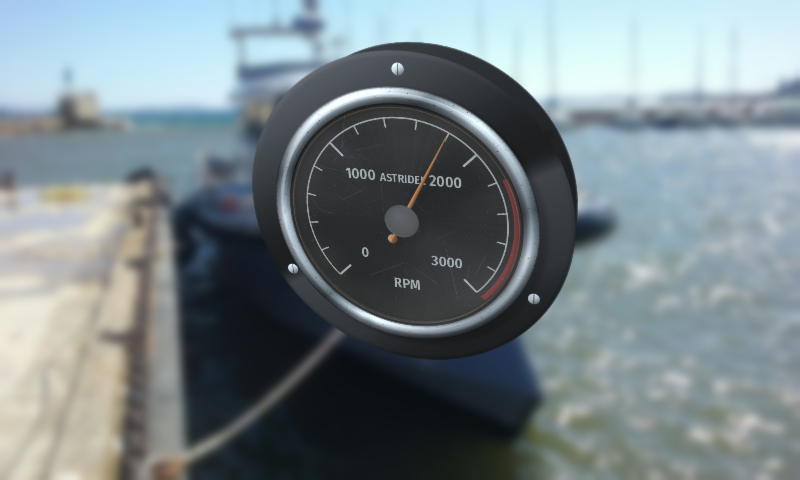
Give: 1800
